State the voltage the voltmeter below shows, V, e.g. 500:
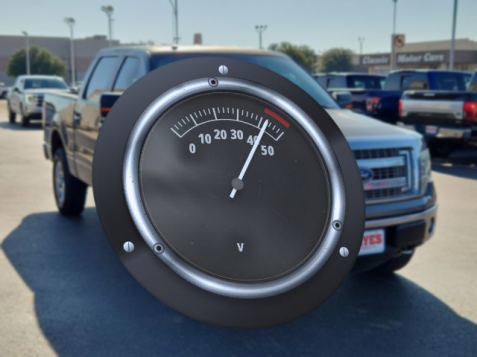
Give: 42
